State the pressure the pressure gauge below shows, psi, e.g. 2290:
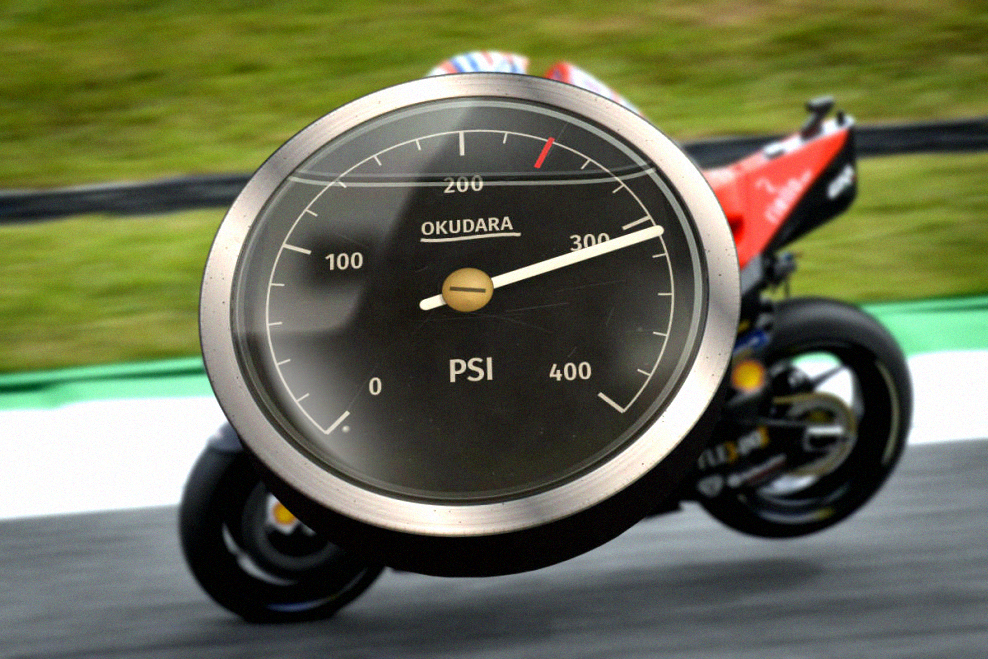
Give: 310
